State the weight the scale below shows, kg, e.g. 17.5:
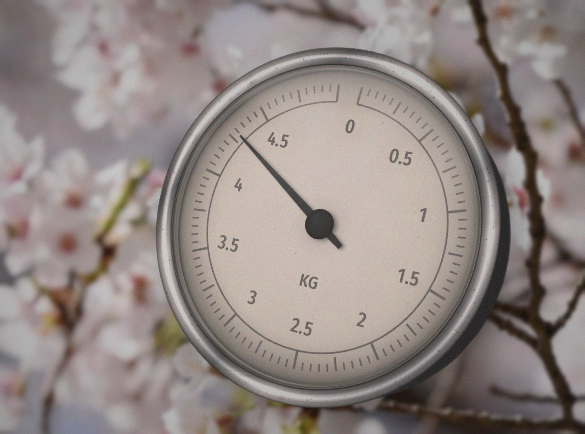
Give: 4.3
